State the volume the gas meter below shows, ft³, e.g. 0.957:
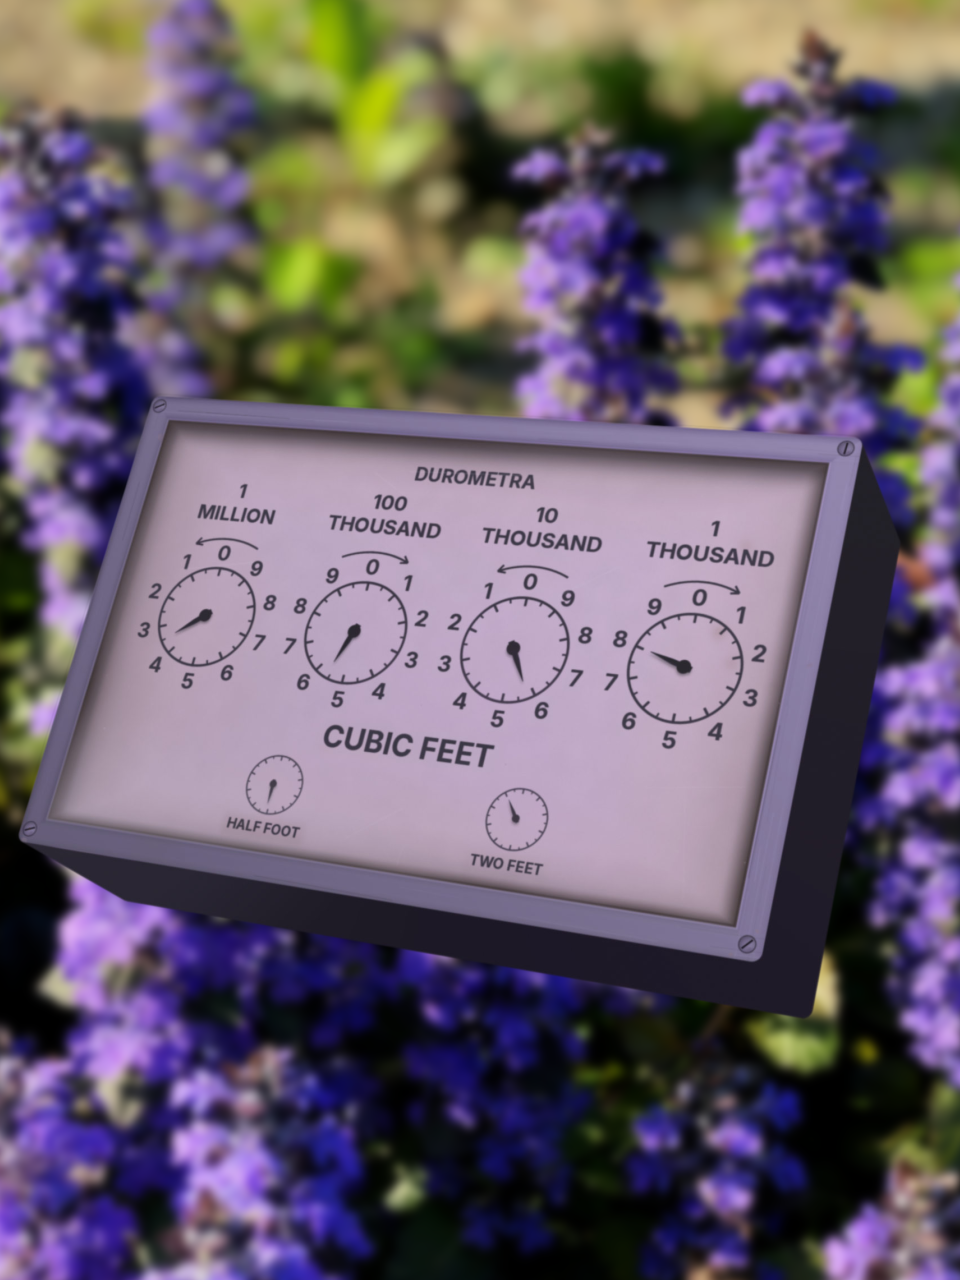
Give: 355800
